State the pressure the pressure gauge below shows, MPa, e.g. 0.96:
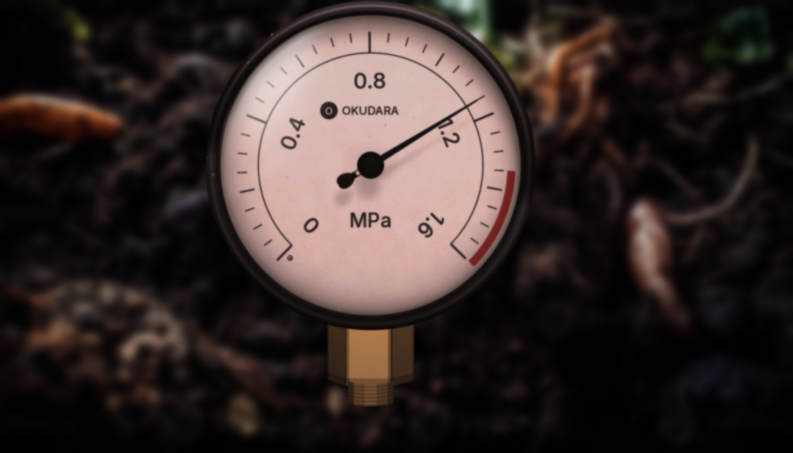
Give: 1.15
